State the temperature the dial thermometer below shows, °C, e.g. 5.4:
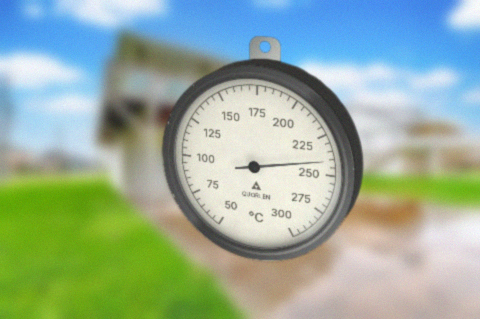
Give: 240
